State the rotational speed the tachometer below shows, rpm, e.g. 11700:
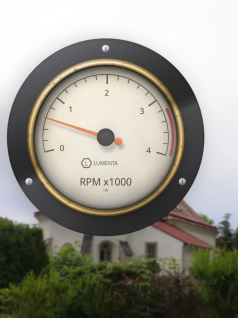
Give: 600
